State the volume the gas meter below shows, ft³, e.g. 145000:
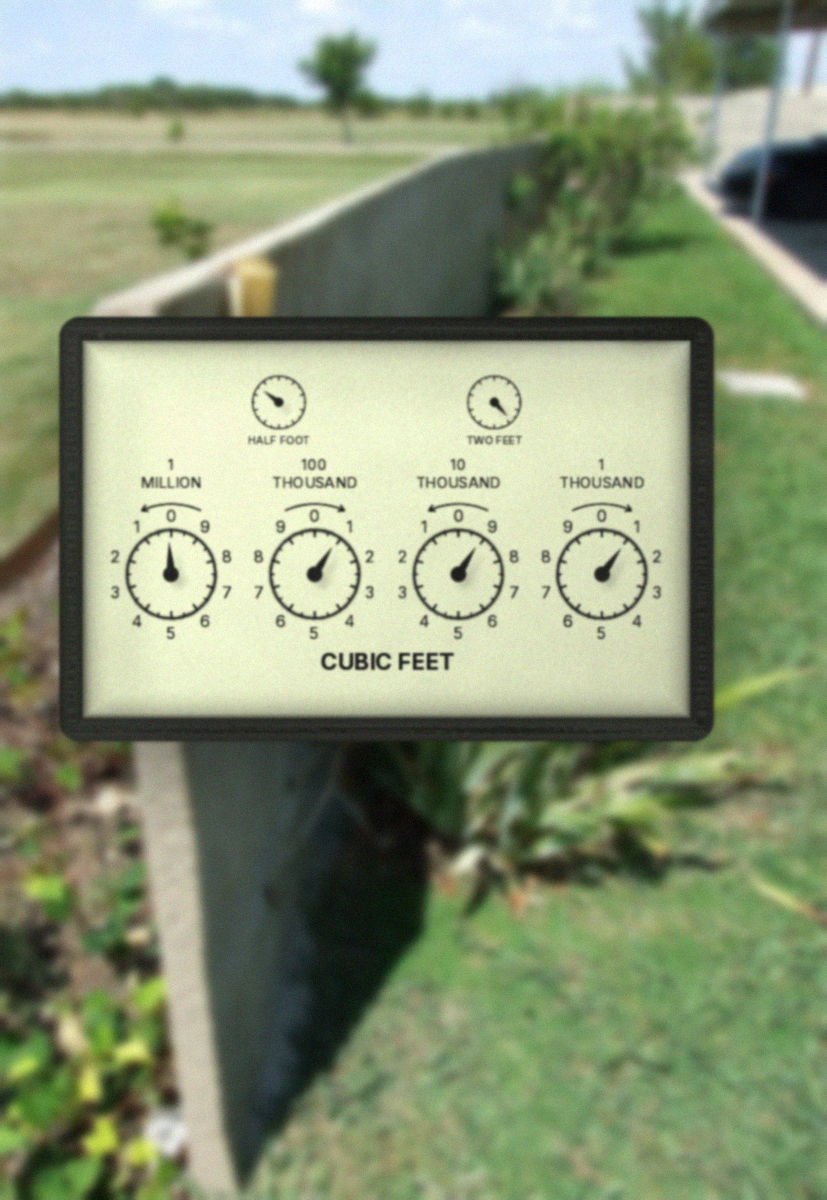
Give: 9100
